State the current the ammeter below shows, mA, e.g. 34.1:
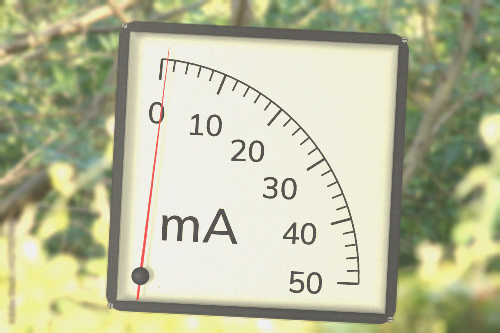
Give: 1
